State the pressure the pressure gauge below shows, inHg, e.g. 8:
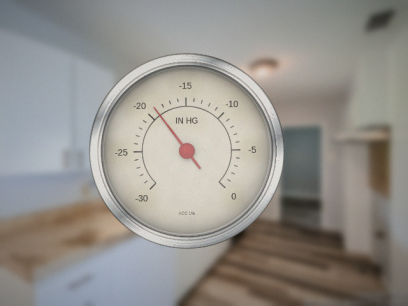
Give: -19
